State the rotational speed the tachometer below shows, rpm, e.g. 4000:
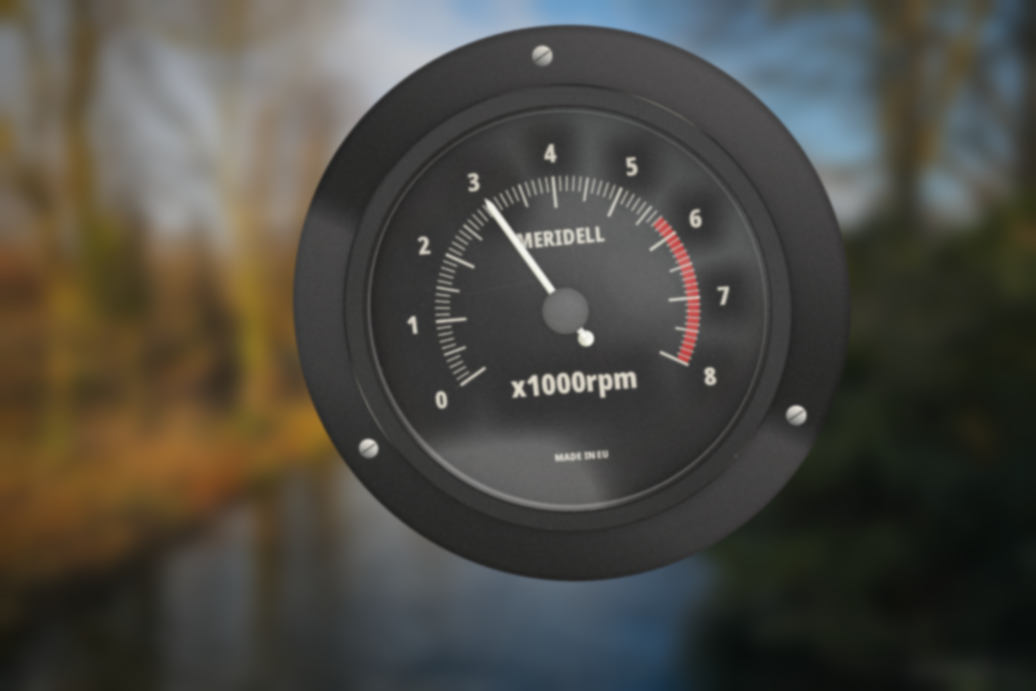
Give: 3000
